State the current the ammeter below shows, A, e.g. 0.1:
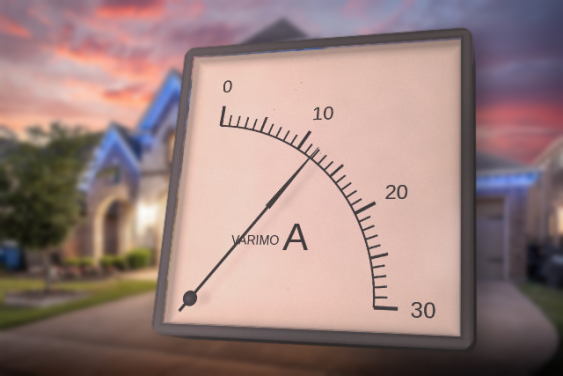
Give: 12
